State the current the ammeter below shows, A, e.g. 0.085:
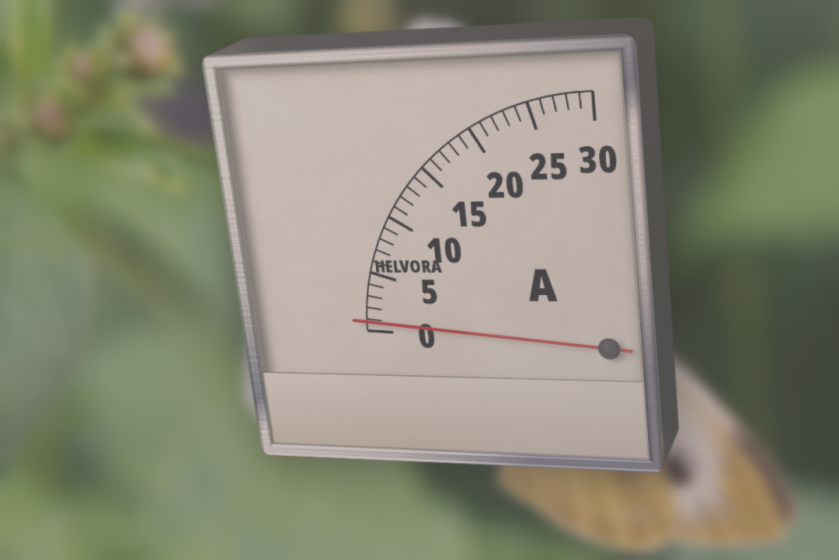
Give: 1
